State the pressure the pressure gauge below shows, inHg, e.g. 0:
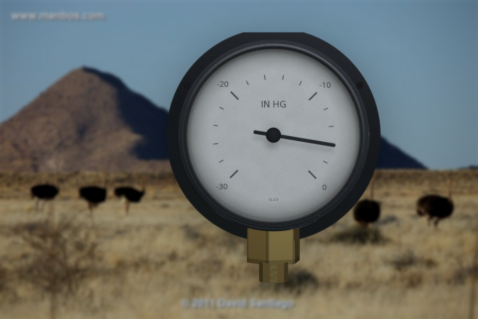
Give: -4
